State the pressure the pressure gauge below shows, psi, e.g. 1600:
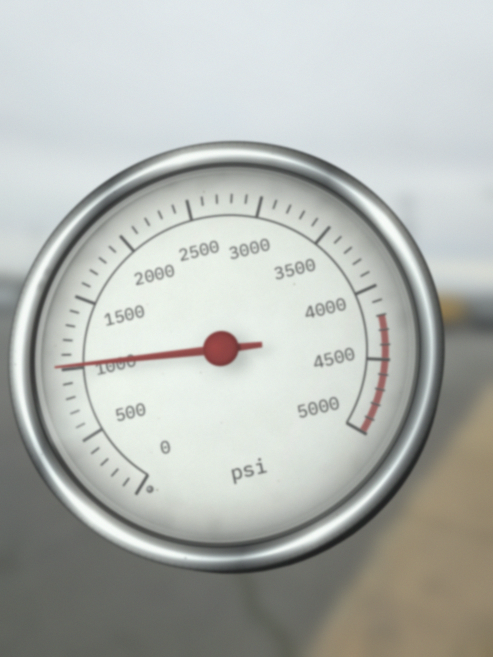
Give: 1000
